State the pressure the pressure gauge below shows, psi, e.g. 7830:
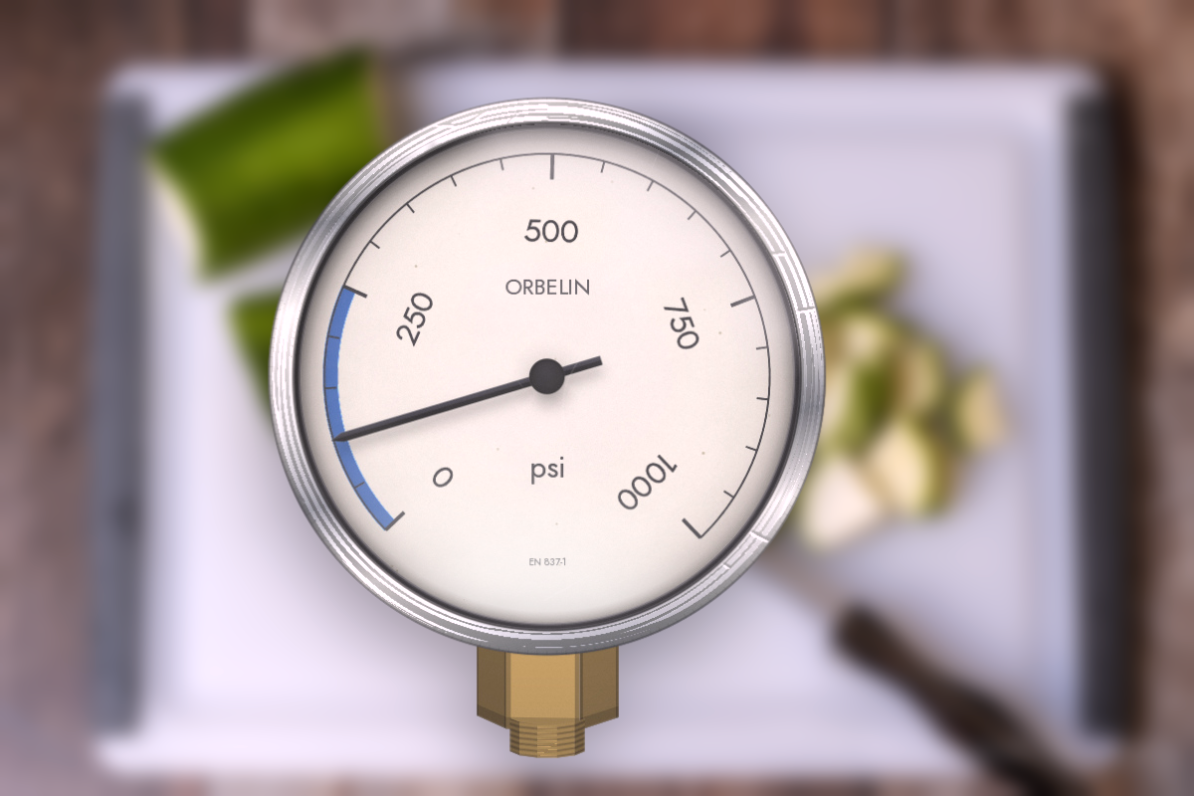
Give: 100
